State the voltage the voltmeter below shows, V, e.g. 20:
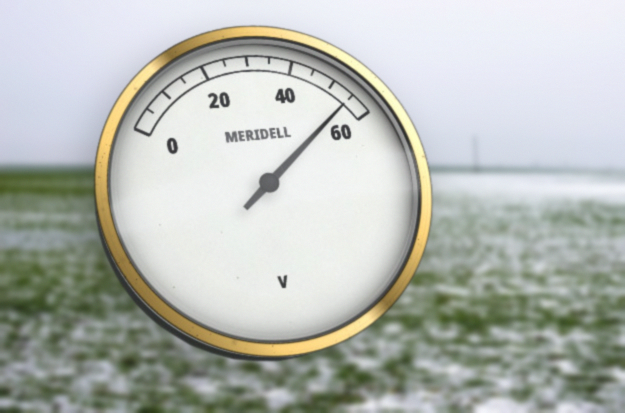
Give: 55
